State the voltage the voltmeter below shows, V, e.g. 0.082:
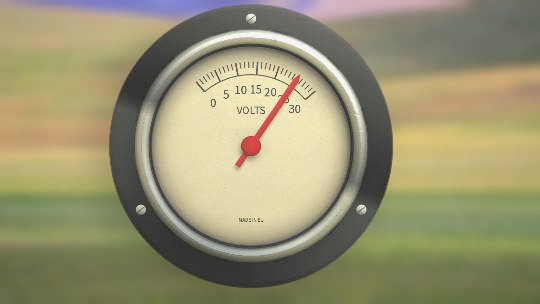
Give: 25
